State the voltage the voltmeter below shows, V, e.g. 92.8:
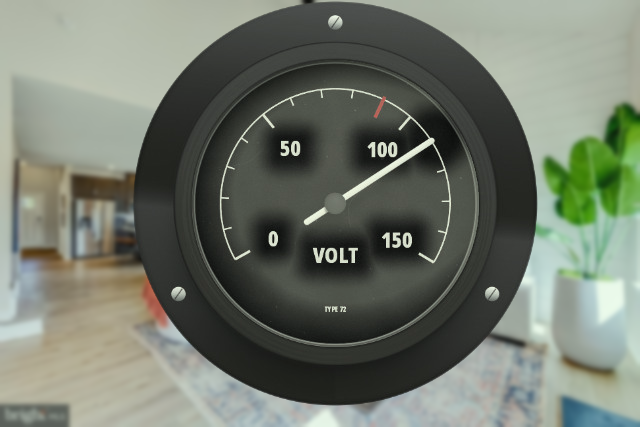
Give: 110
